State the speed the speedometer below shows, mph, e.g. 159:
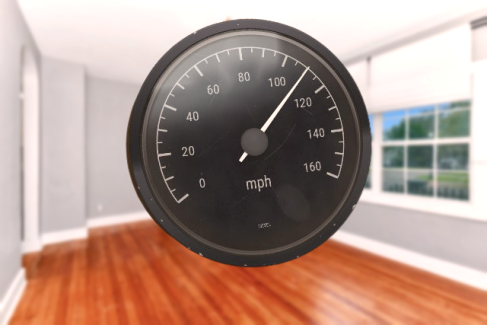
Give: 110
